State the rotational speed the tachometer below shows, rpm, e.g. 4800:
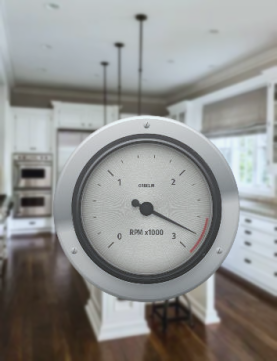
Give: 2800
